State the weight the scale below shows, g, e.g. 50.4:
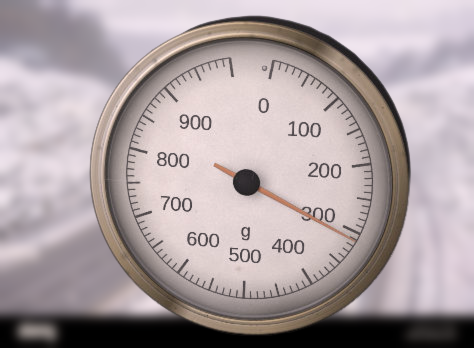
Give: 310
